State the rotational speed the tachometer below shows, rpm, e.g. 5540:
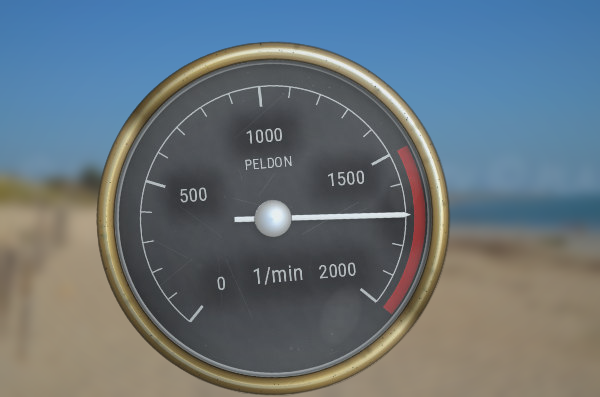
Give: 1700
